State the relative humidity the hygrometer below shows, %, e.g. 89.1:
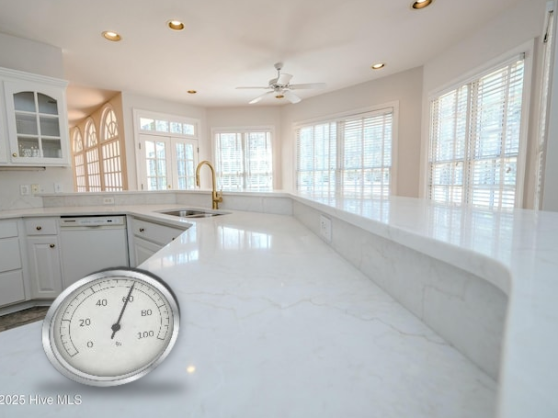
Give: 60
